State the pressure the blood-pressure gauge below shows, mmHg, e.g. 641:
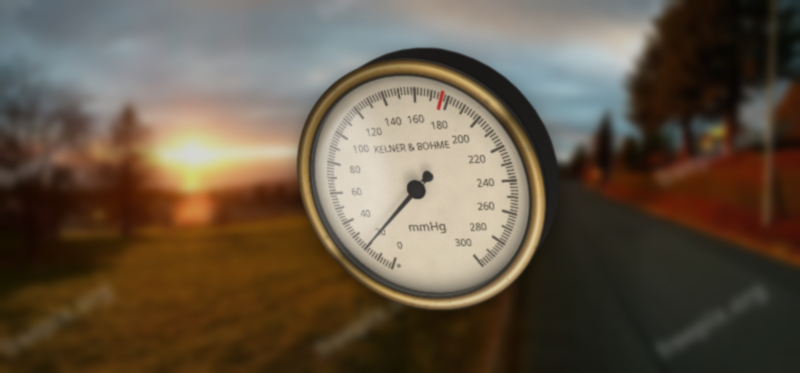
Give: 20
